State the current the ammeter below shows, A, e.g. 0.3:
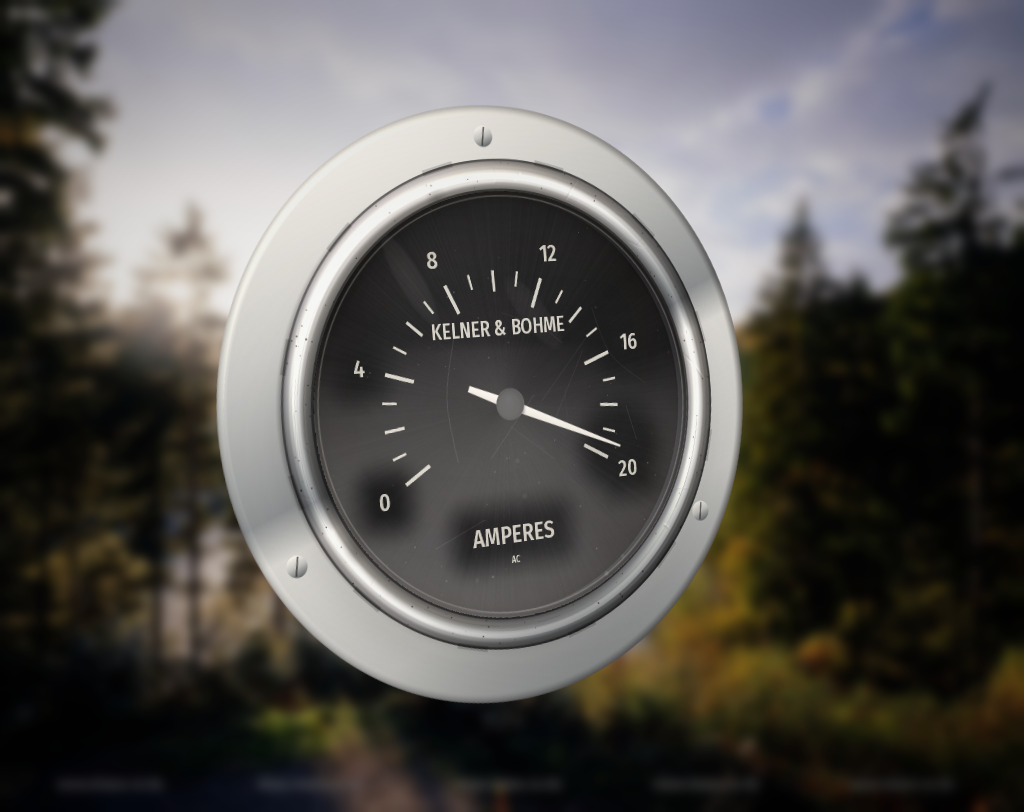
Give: 19.5
